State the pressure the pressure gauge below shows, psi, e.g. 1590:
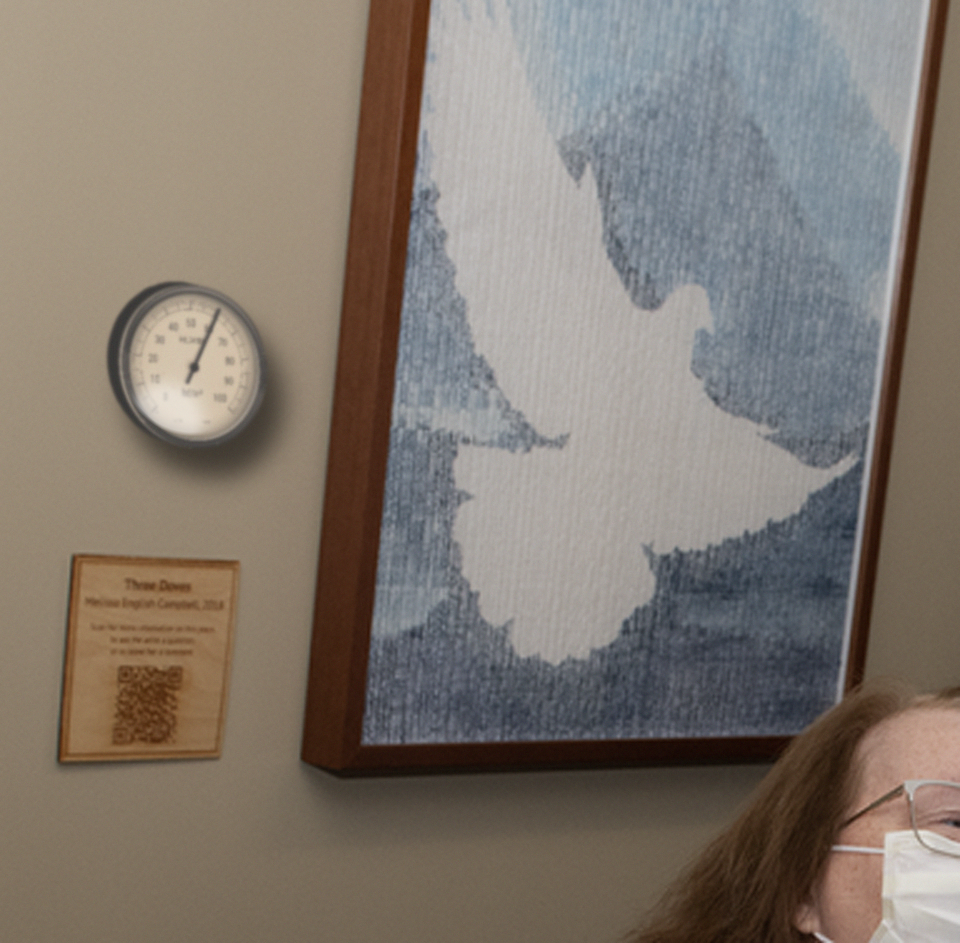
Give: 60
